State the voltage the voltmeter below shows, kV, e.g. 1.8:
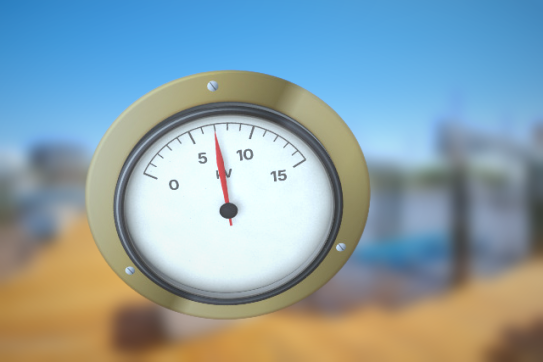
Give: 7
